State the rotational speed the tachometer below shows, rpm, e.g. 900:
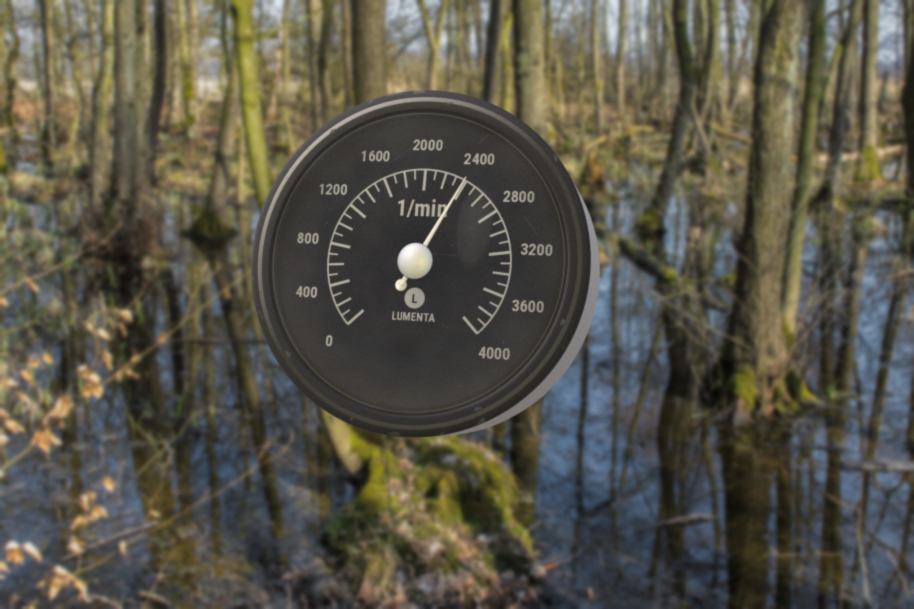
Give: 2400
